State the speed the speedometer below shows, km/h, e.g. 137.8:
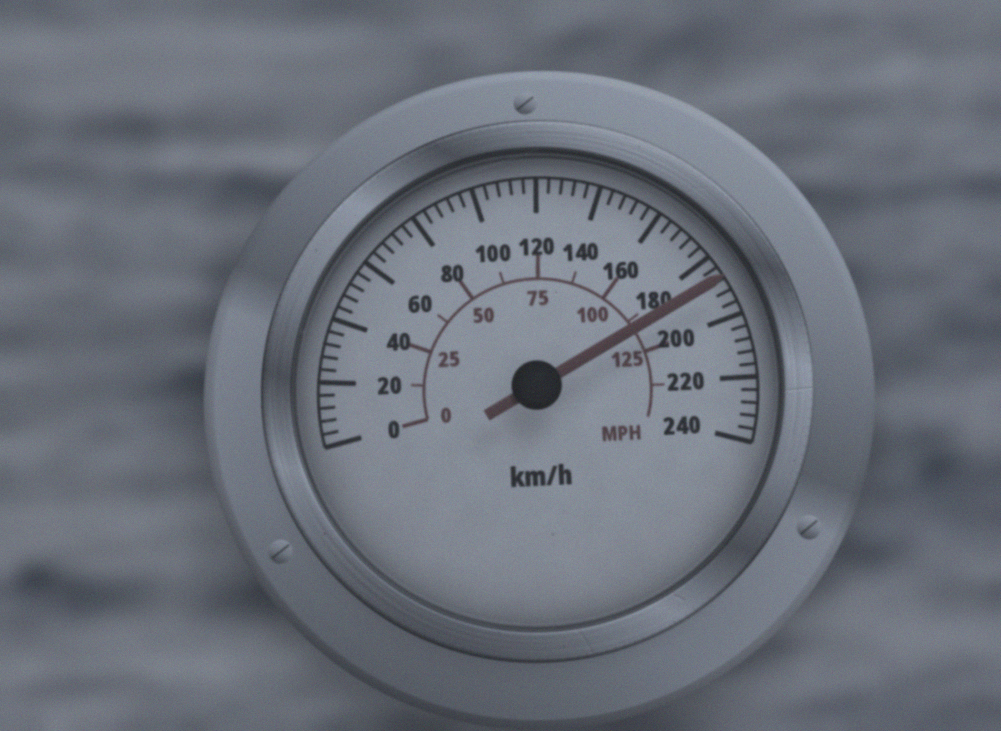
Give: 188
